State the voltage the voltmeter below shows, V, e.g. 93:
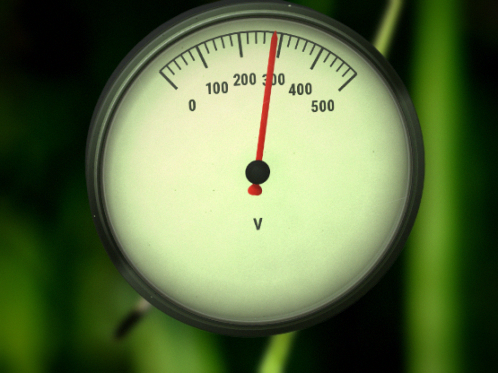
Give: 280
